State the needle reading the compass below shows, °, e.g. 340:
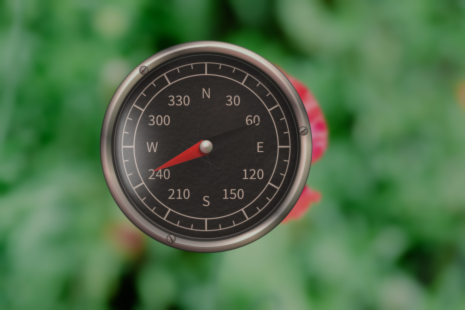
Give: 245
